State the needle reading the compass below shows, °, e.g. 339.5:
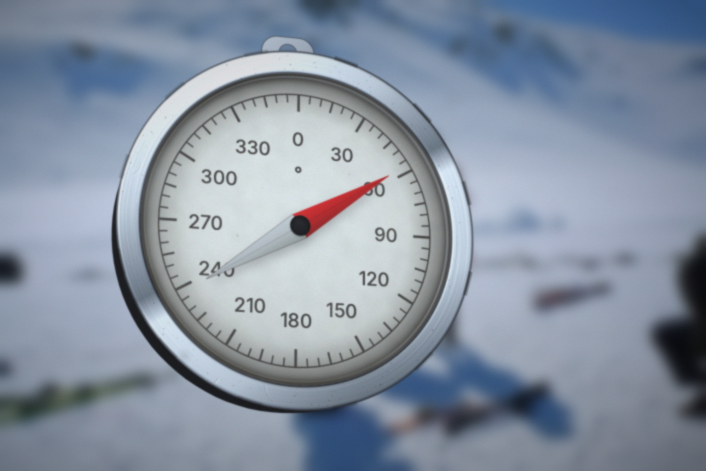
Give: 57.5
